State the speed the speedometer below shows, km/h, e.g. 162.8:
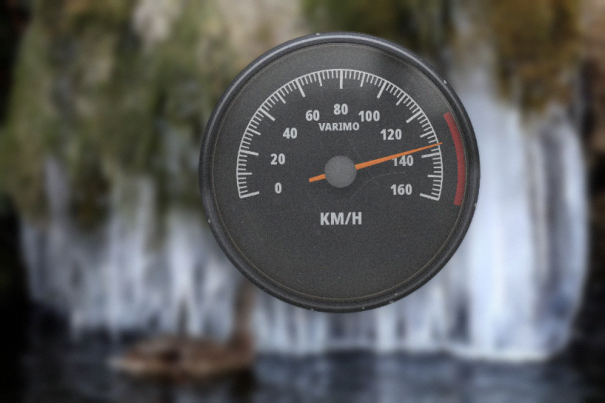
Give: 136
